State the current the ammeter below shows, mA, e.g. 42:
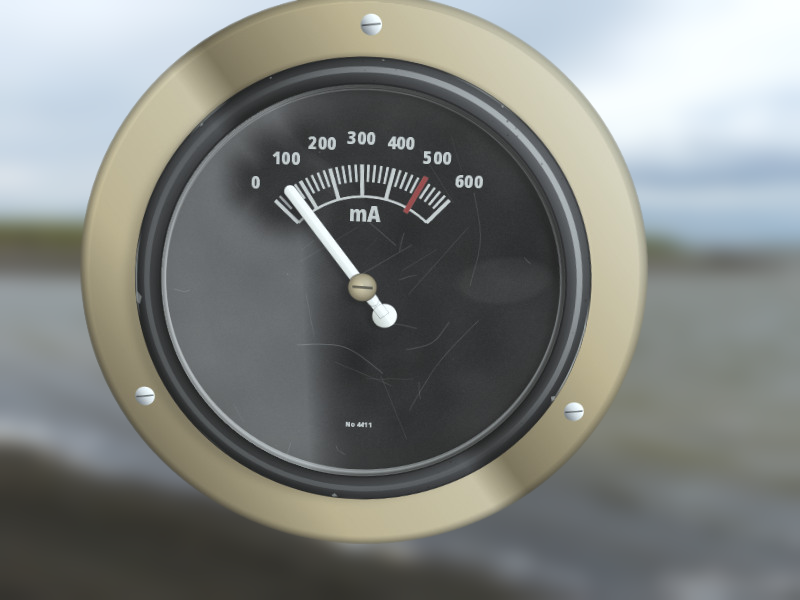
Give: 60
